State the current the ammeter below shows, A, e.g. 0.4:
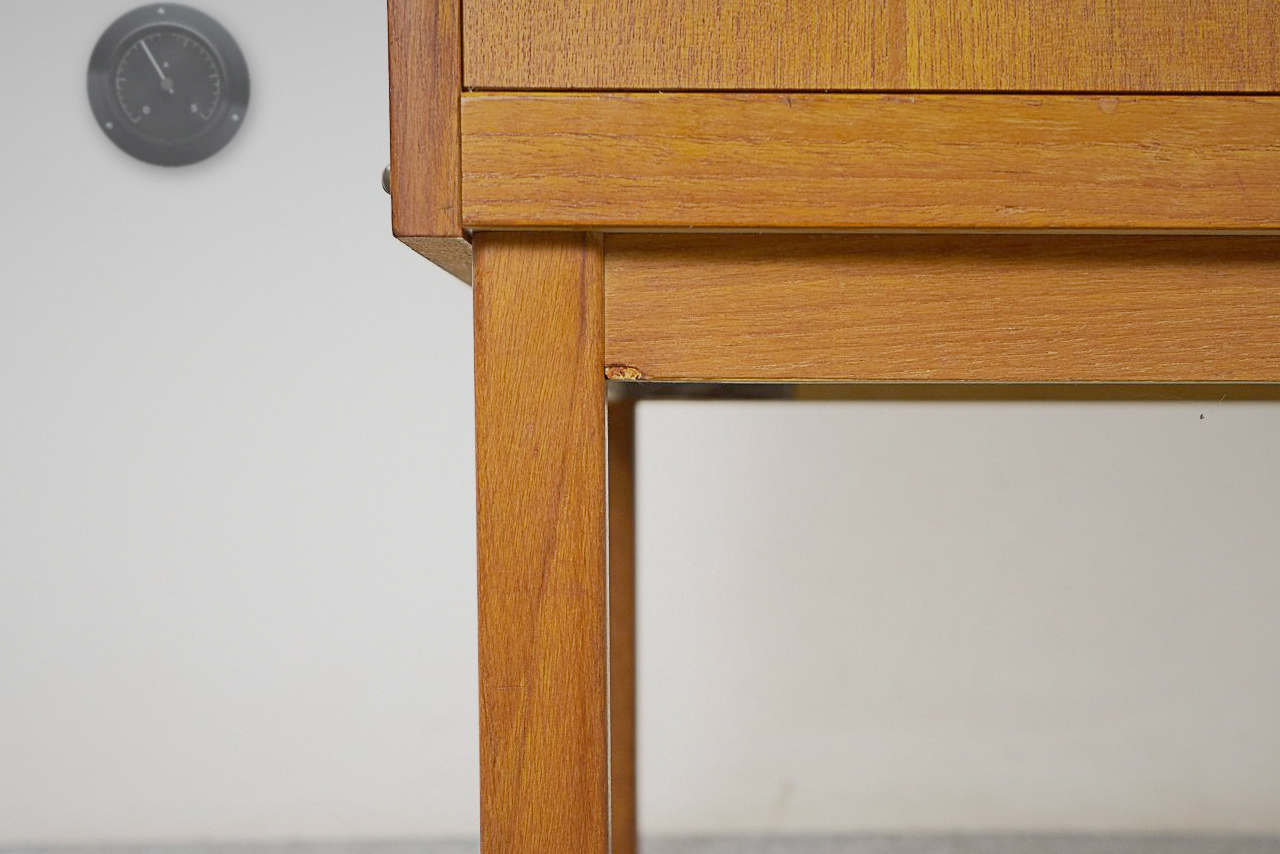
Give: 2
